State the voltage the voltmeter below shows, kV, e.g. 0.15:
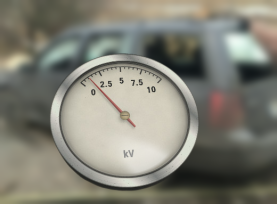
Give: 1
